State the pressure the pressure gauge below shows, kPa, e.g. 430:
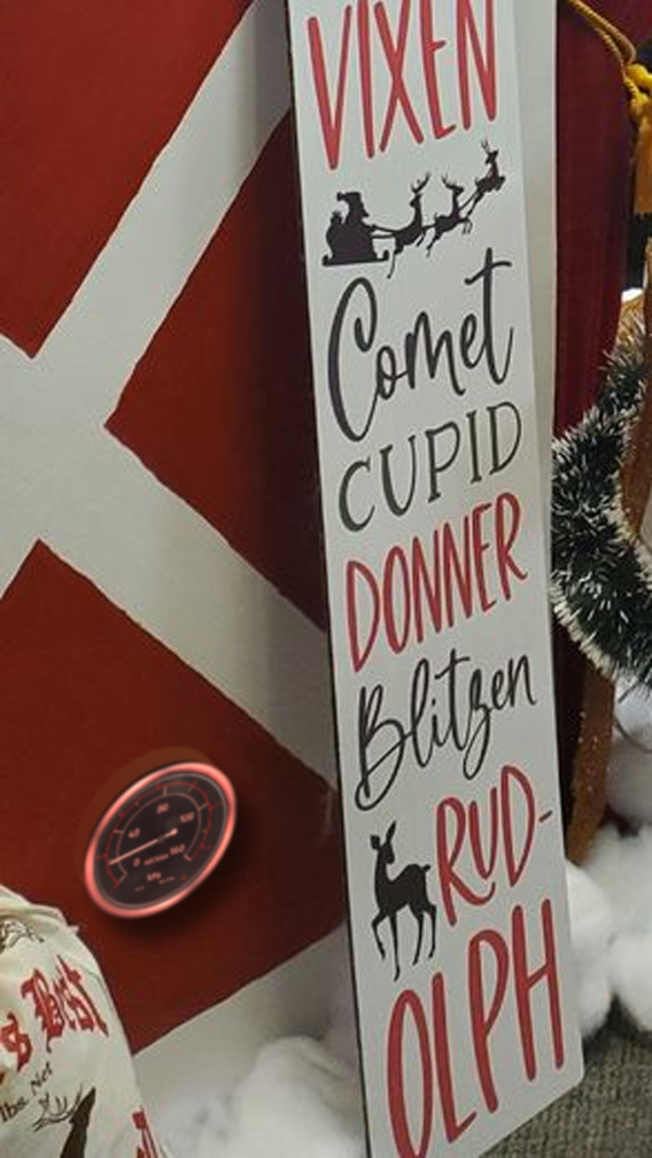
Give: 20
